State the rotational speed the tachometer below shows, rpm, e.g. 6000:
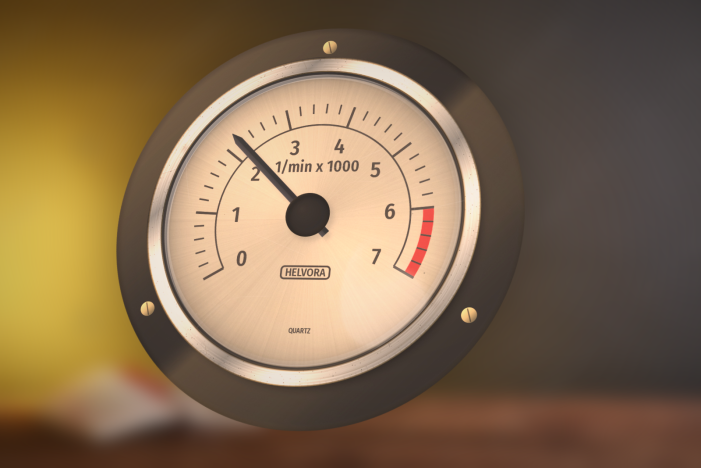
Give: 2200
